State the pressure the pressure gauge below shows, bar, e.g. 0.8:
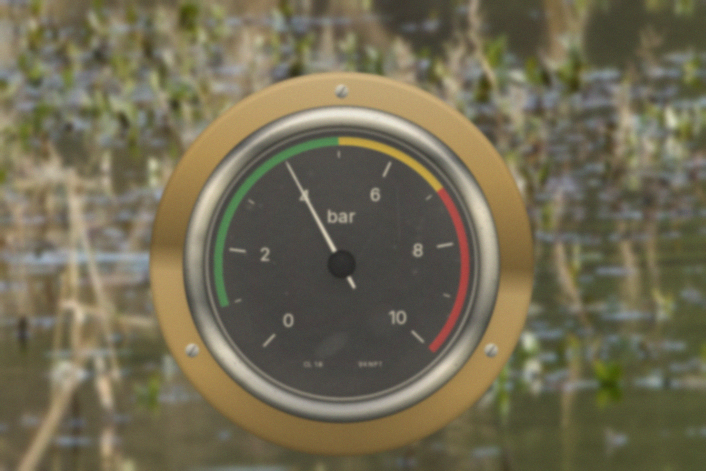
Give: 4
